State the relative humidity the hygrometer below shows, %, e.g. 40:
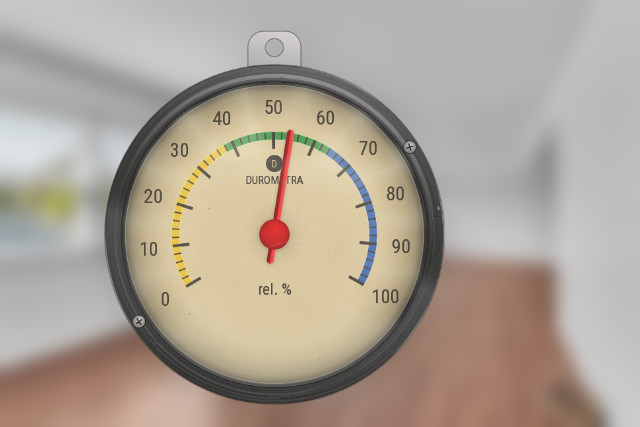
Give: 54
